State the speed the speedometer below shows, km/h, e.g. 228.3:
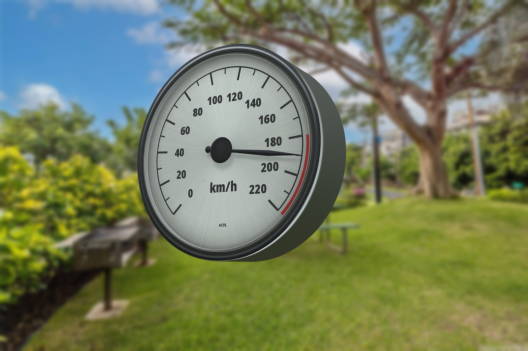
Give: 190
